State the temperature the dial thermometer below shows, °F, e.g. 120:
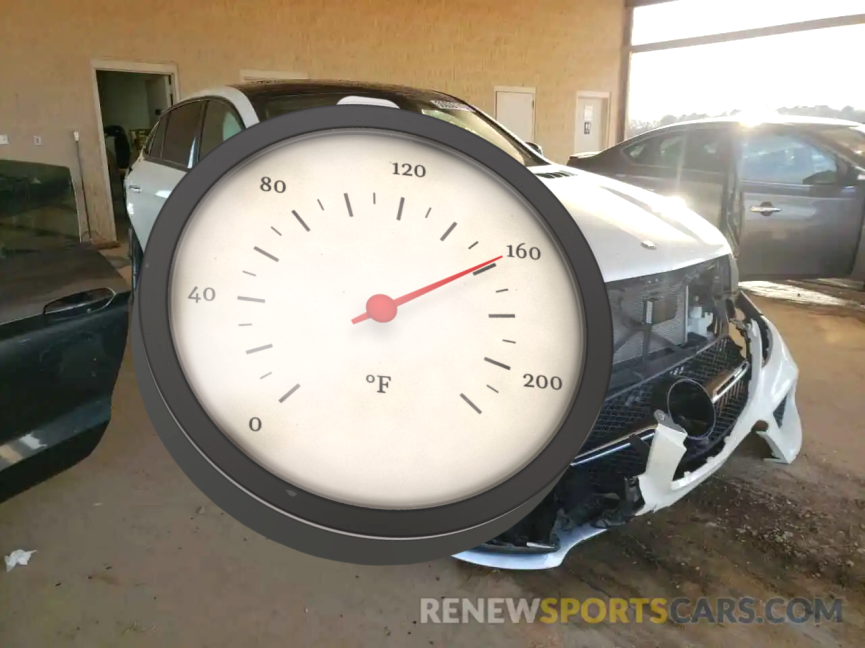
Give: 160
